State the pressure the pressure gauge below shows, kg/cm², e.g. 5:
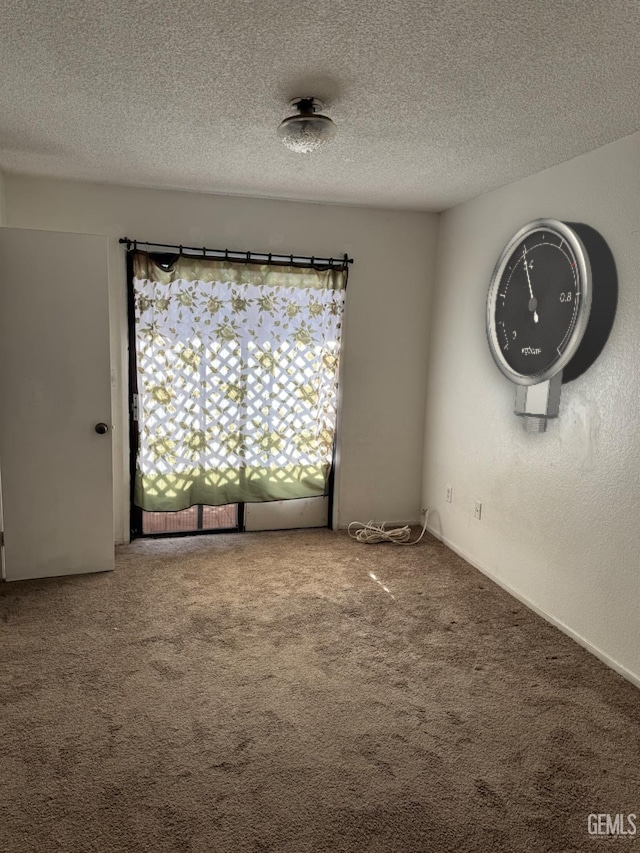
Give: 0.4
